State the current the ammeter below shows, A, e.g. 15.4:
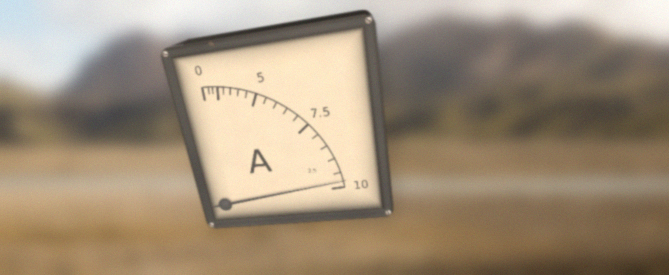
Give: 9.75
